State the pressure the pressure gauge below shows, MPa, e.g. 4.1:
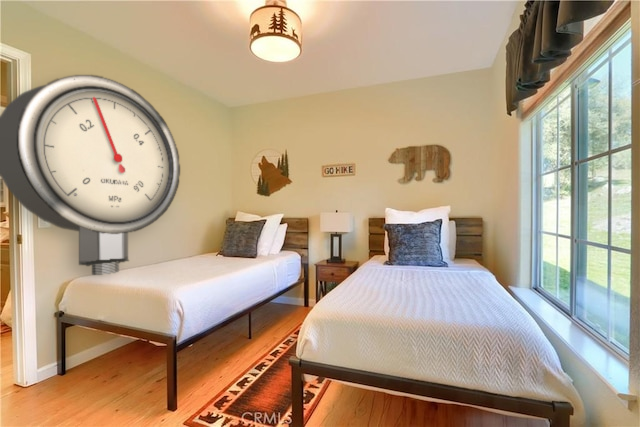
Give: 0.25
